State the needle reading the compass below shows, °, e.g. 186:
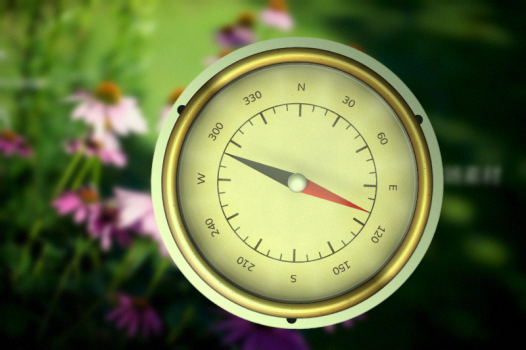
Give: 110
